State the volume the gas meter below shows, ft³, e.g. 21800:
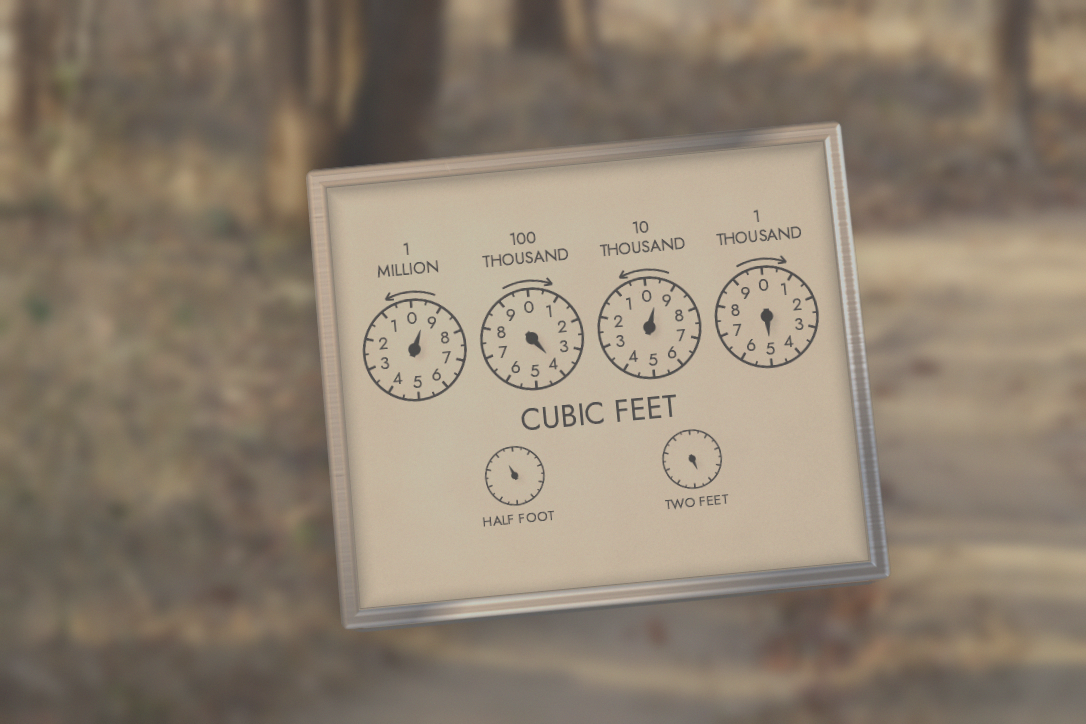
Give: 939500
